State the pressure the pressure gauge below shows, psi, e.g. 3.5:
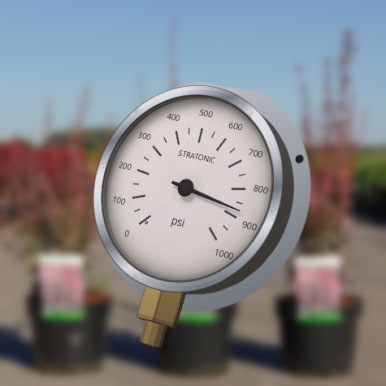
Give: 875
